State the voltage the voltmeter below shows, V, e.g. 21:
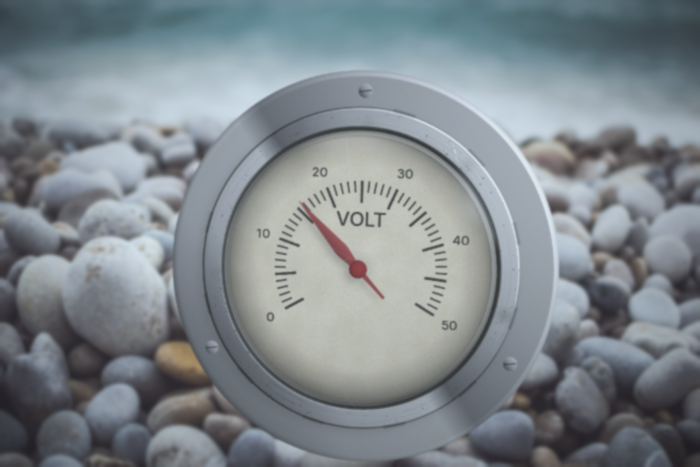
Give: 16
